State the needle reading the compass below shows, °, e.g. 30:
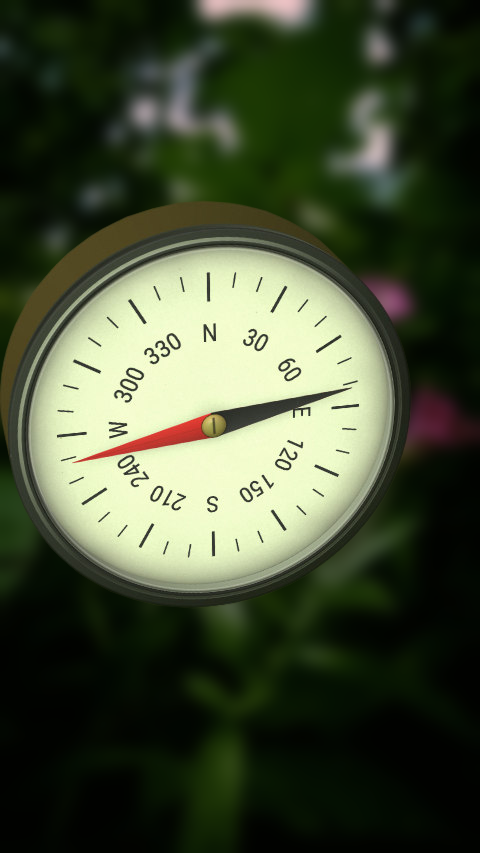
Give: 260
